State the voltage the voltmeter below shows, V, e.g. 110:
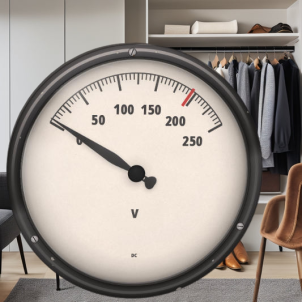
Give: 5
